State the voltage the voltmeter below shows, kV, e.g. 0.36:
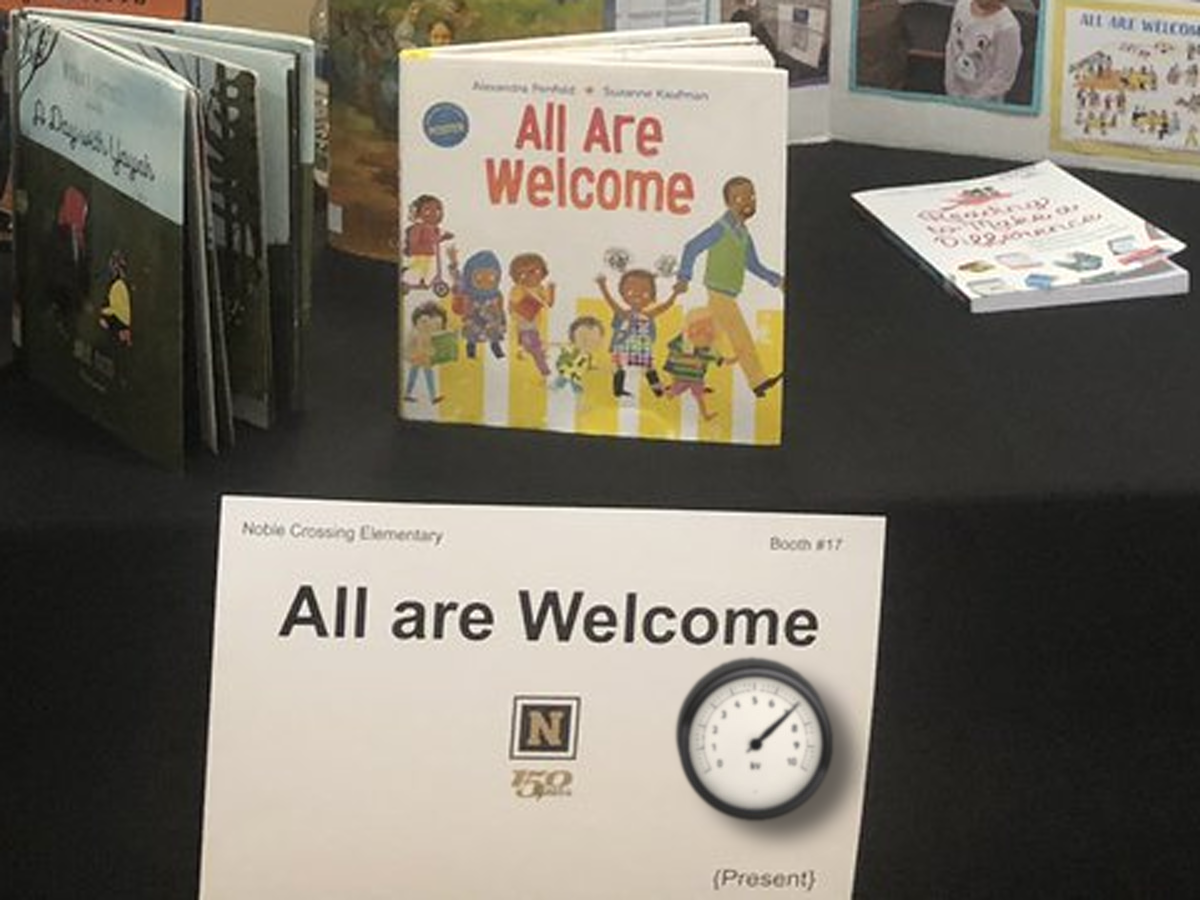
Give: 7
